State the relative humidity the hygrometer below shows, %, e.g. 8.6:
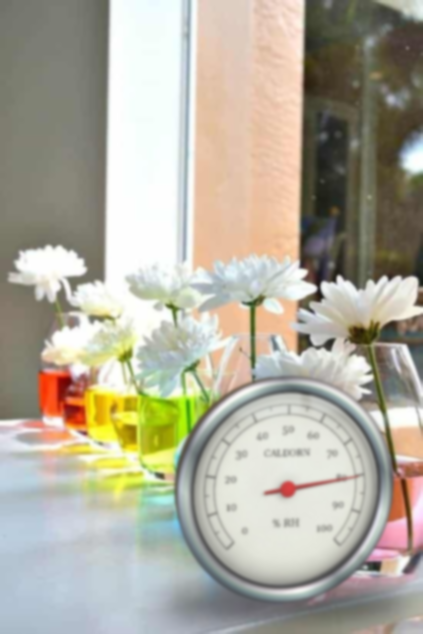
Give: 80
